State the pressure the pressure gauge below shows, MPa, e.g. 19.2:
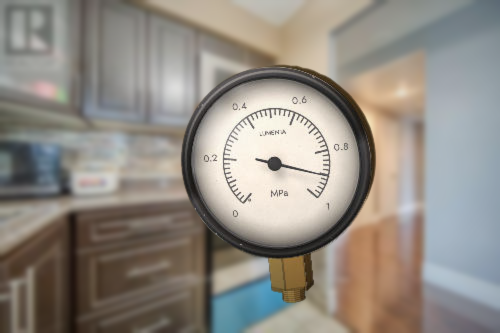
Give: 0.9
